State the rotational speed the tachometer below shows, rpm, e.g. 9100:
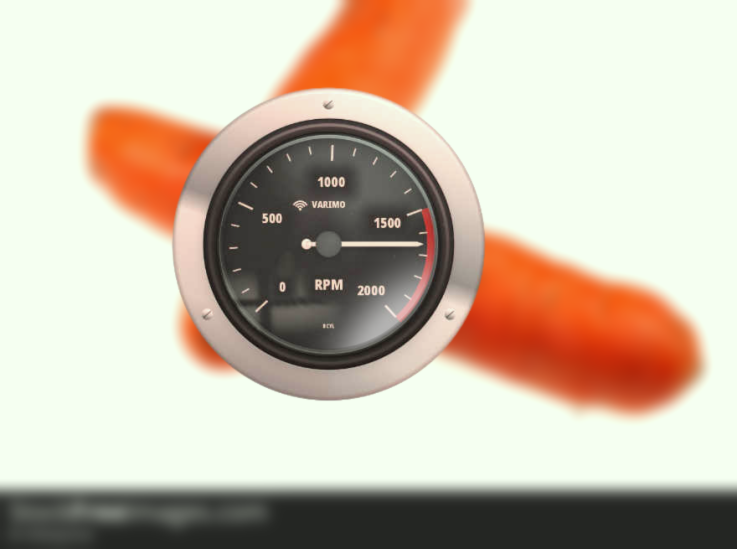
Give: 1650
